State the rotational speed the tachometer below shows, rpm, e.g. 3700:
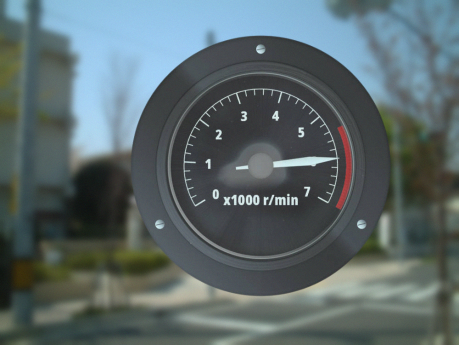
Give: 6000
